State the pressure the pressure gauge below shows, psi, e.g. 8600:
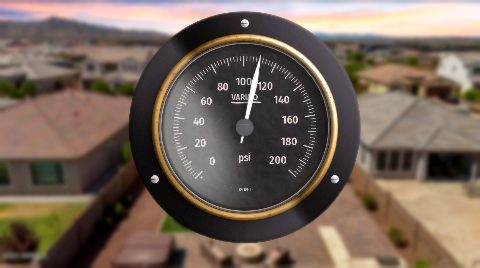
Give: 110
